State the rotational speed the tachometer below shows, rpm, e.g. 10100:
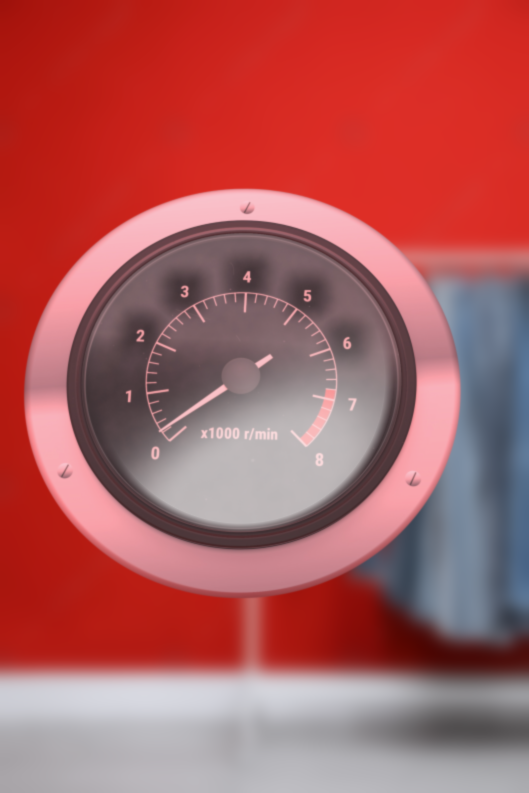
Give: 200
